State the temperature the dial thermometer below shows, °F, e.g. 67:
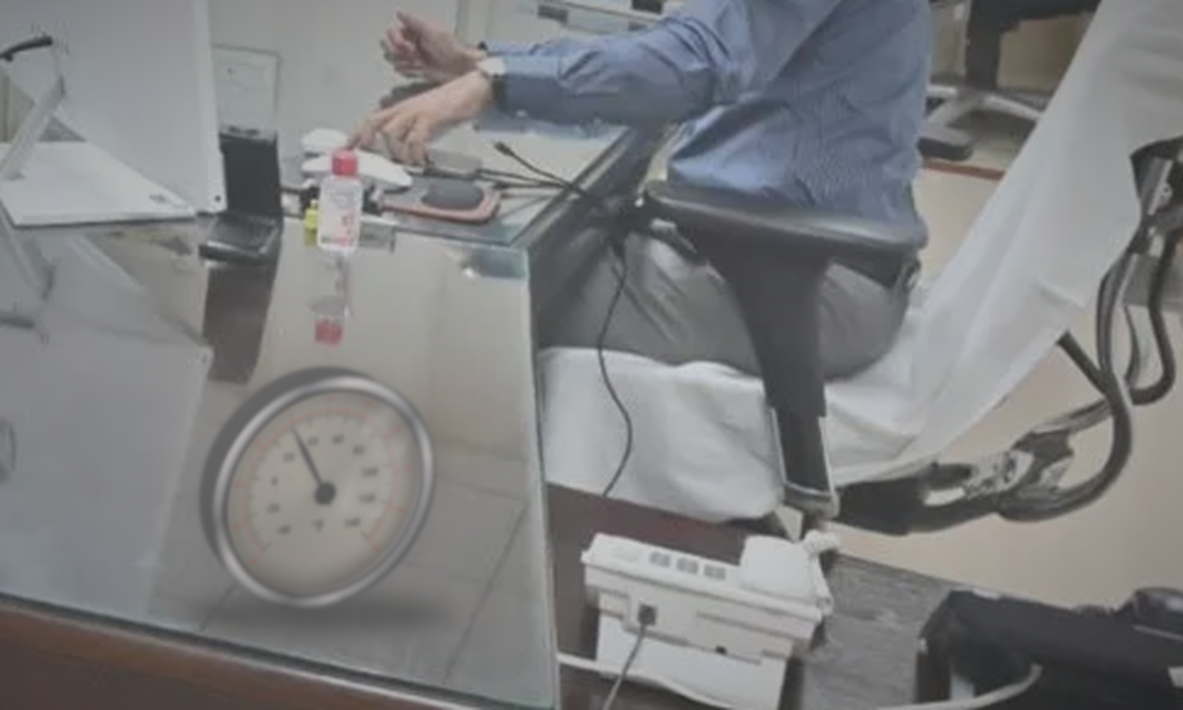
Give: 30
